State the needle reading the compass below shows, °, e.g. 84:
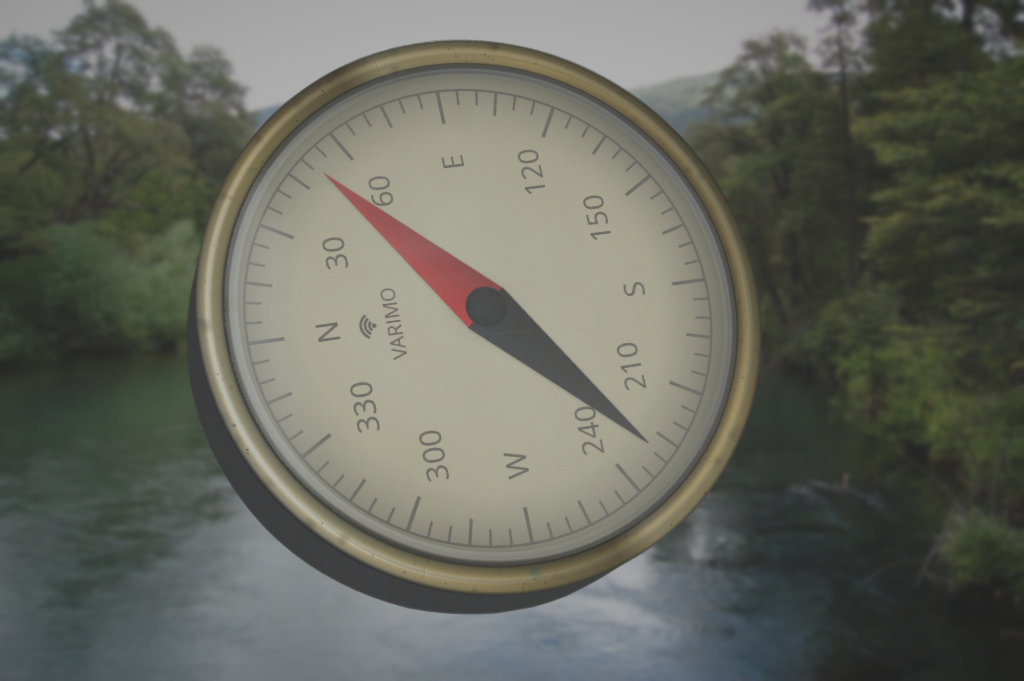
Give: 50
